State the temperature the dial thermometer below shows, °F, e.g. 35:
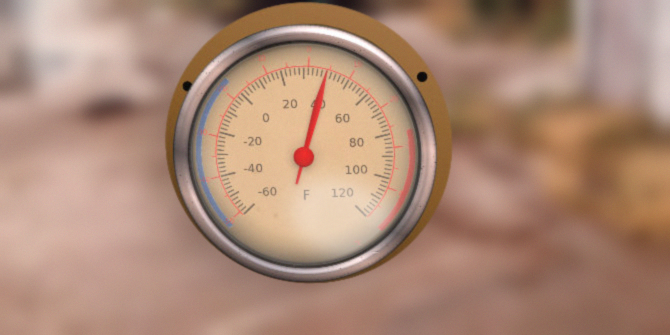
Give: 40
